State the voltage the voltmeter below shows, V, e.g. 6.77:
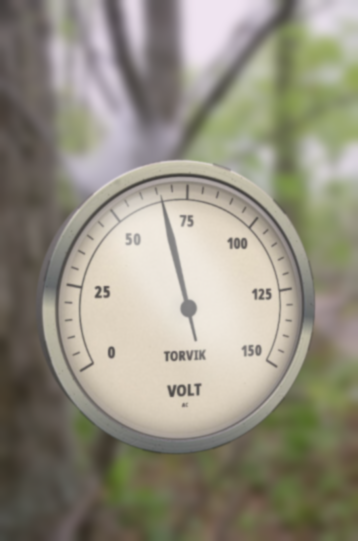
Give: 65
